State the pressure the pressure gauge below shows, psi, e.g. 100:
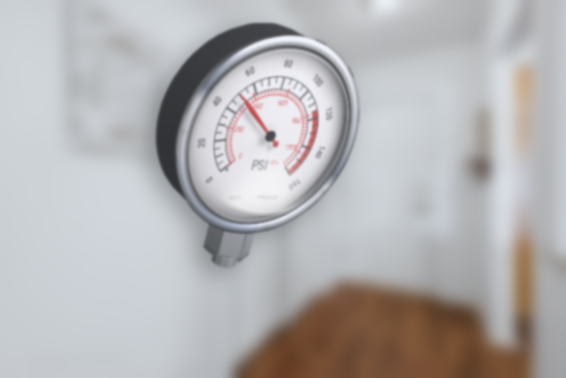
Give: 50
